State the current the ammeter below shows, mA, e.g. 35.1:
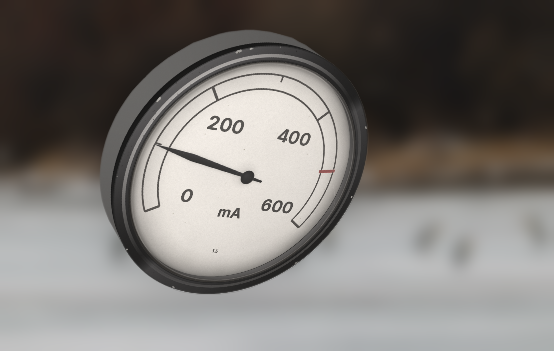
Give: 100
